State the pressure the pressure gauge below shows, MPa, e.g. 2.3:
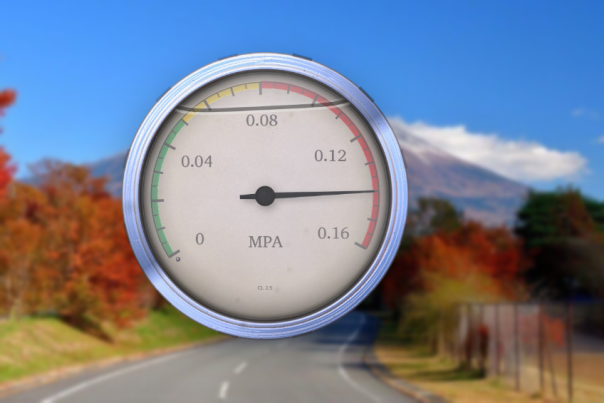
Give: 0.14
